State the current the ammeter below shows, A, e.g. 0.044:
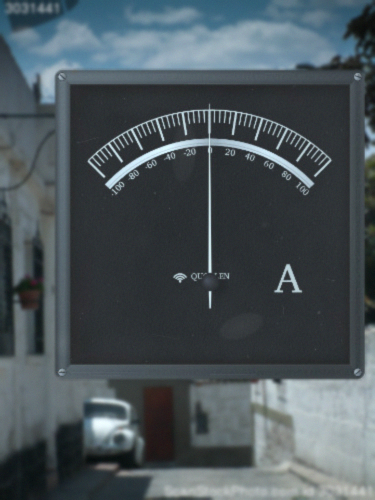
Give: 0
